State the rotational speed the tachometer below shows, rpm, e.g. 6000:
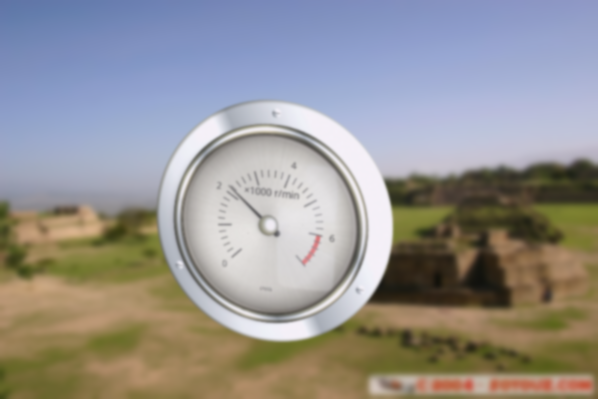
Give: 2200
